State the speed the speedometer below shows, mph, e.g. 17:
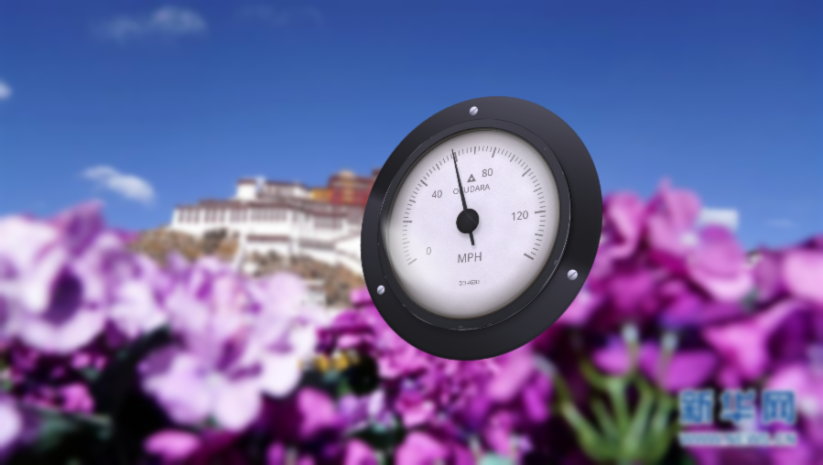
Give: 60
